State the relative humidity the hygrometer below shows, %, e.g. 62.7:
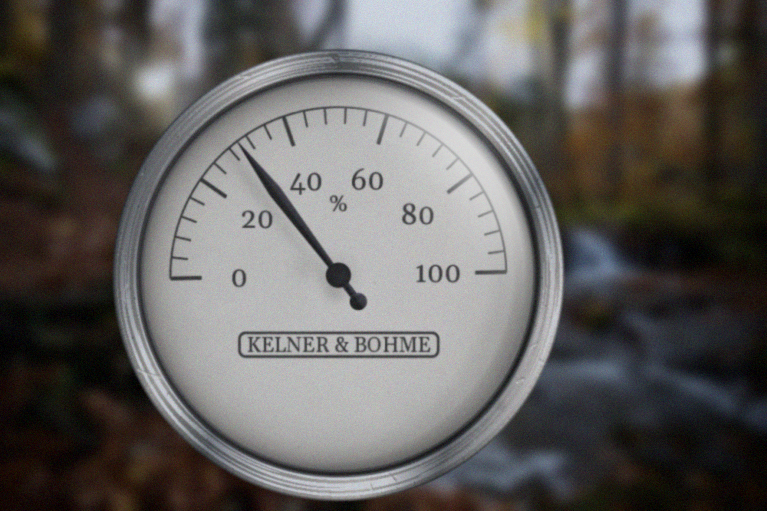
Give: 30
